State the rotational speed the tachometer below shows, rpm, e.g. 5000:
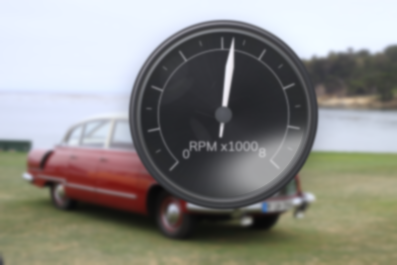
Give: 4250
